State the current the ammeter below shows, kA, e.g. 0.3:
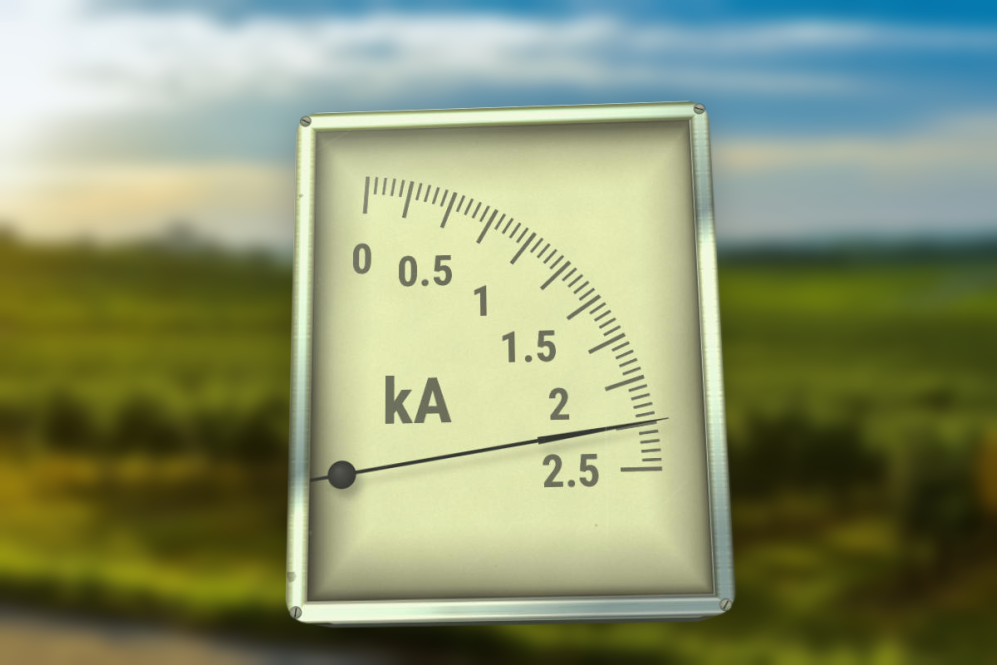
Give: 2.25
